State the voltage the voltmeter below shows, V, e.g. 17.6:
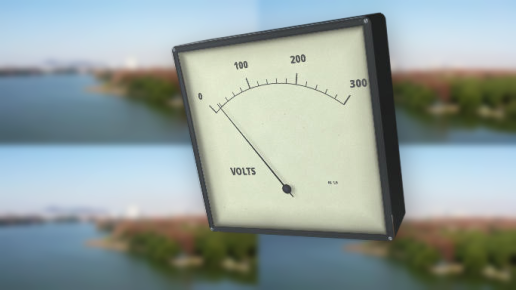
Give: 20
